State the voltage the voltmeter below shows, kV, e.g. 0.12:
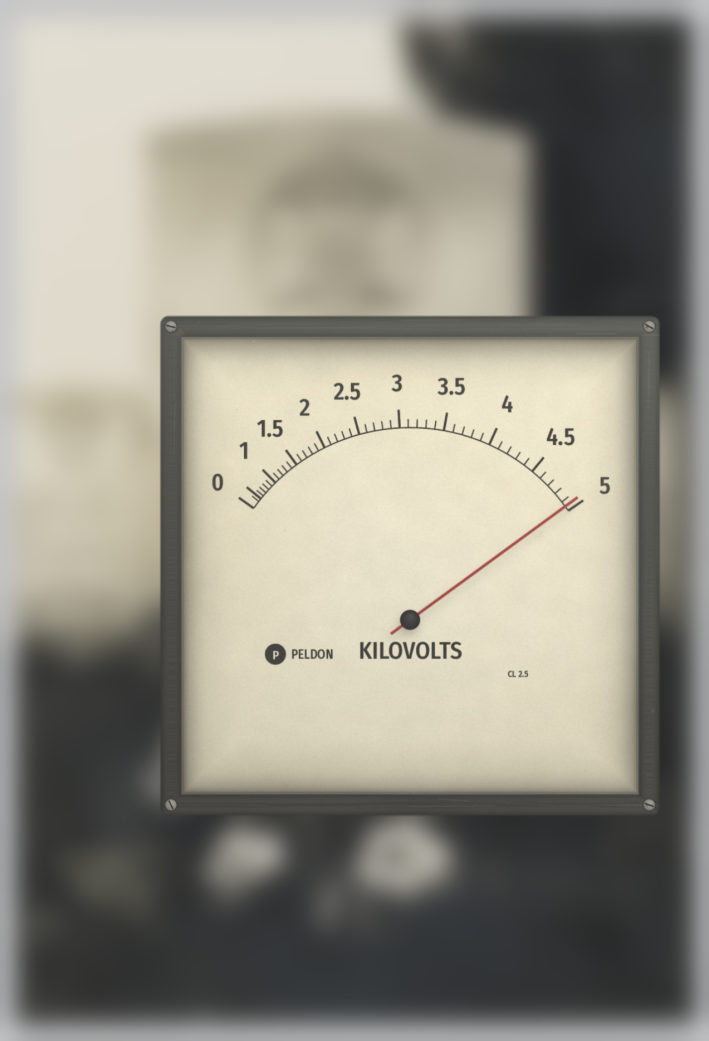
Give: 4.95
